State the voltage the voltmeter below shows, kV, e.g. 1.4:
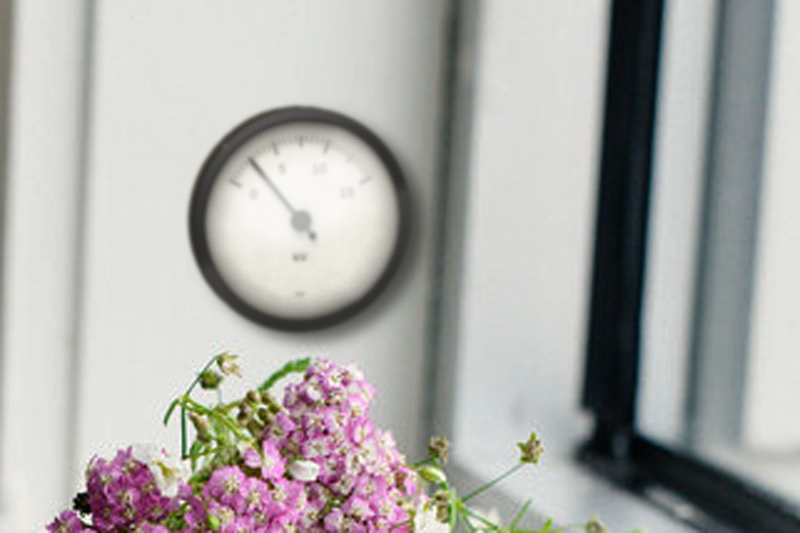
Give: 2.5
